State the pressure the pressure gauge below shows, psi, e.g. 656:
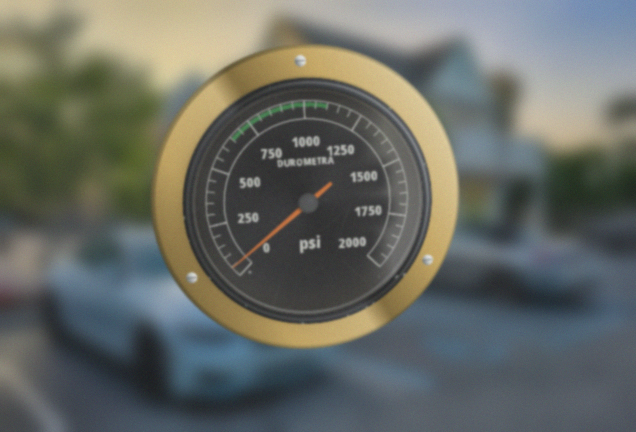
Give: 50
